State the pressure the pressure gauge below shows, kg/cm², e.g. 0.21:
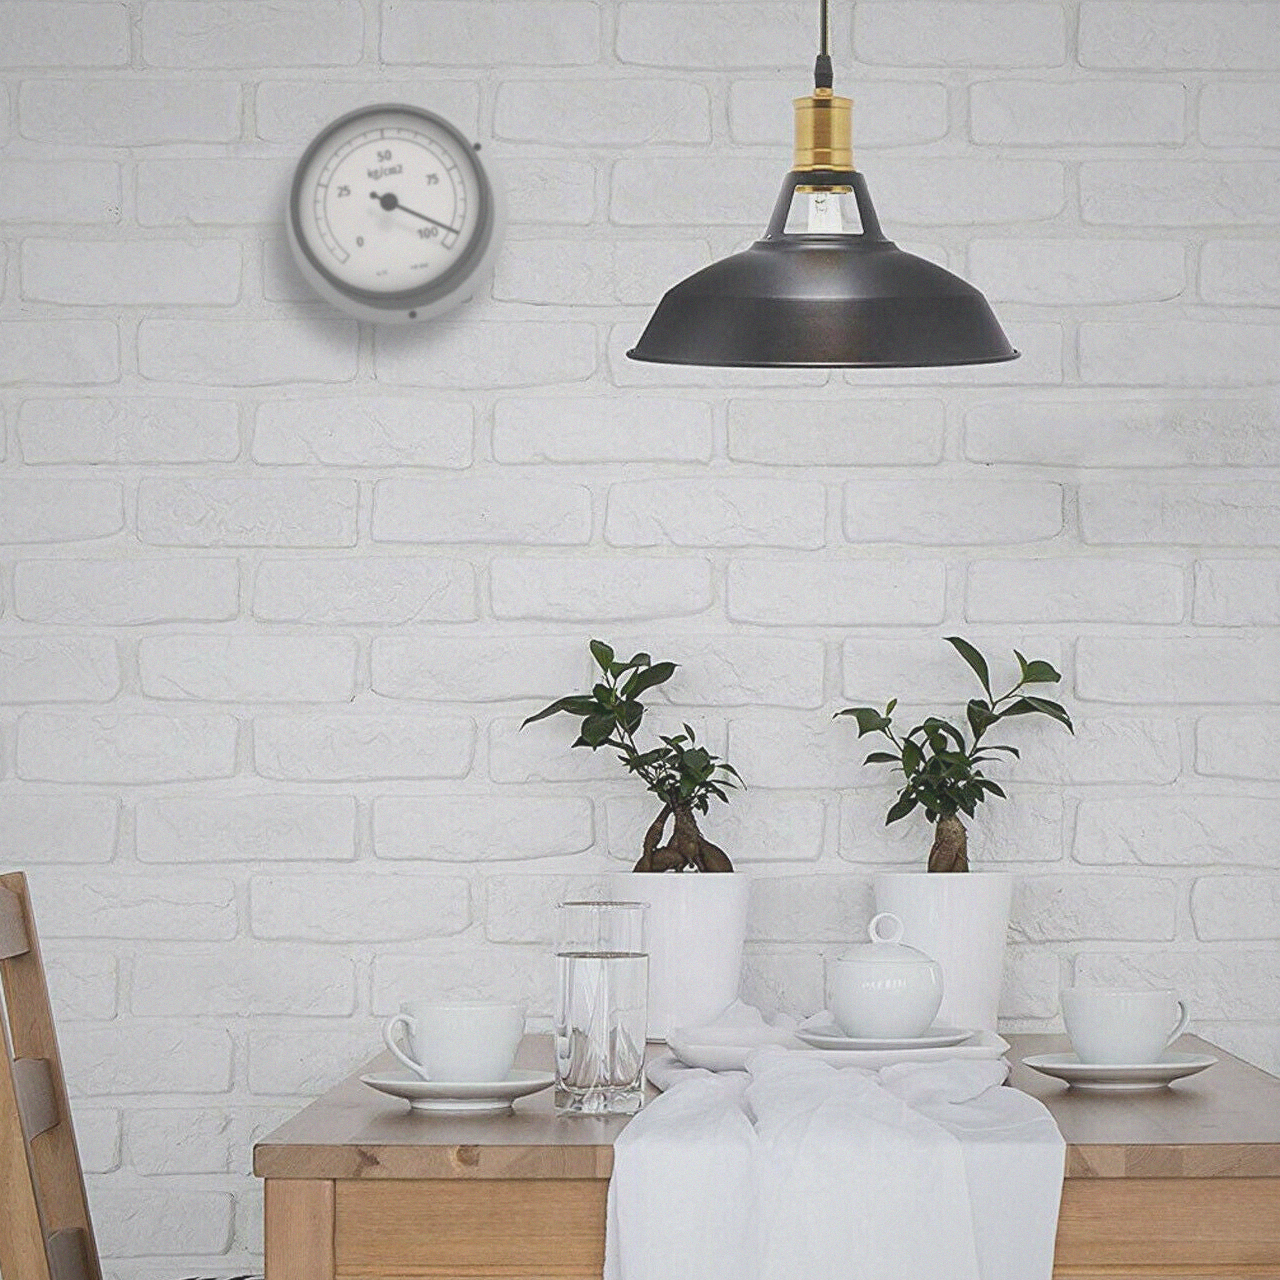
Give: 95
